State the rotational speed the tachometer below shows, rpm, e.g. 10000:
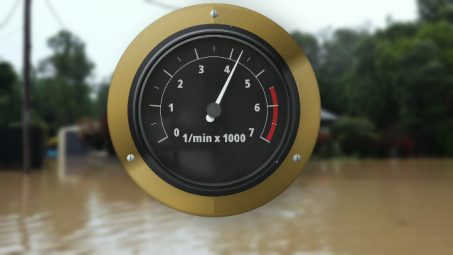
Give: 4250
